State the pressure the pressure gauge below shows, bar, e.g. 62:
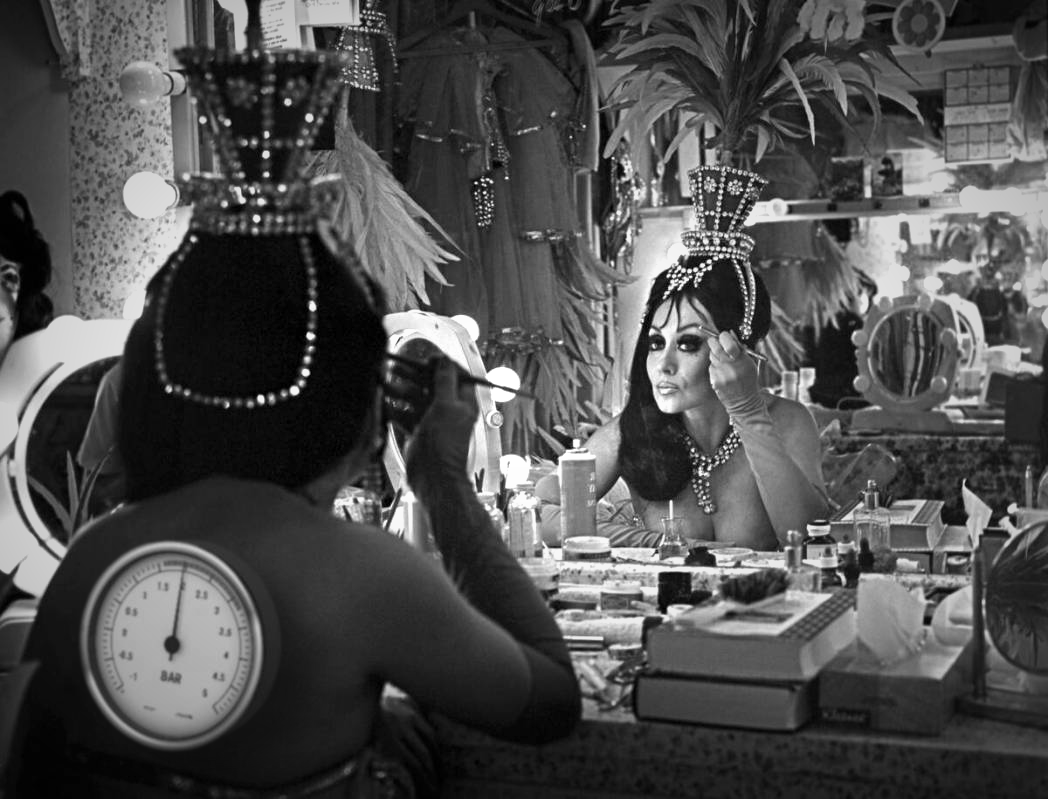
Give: 2
